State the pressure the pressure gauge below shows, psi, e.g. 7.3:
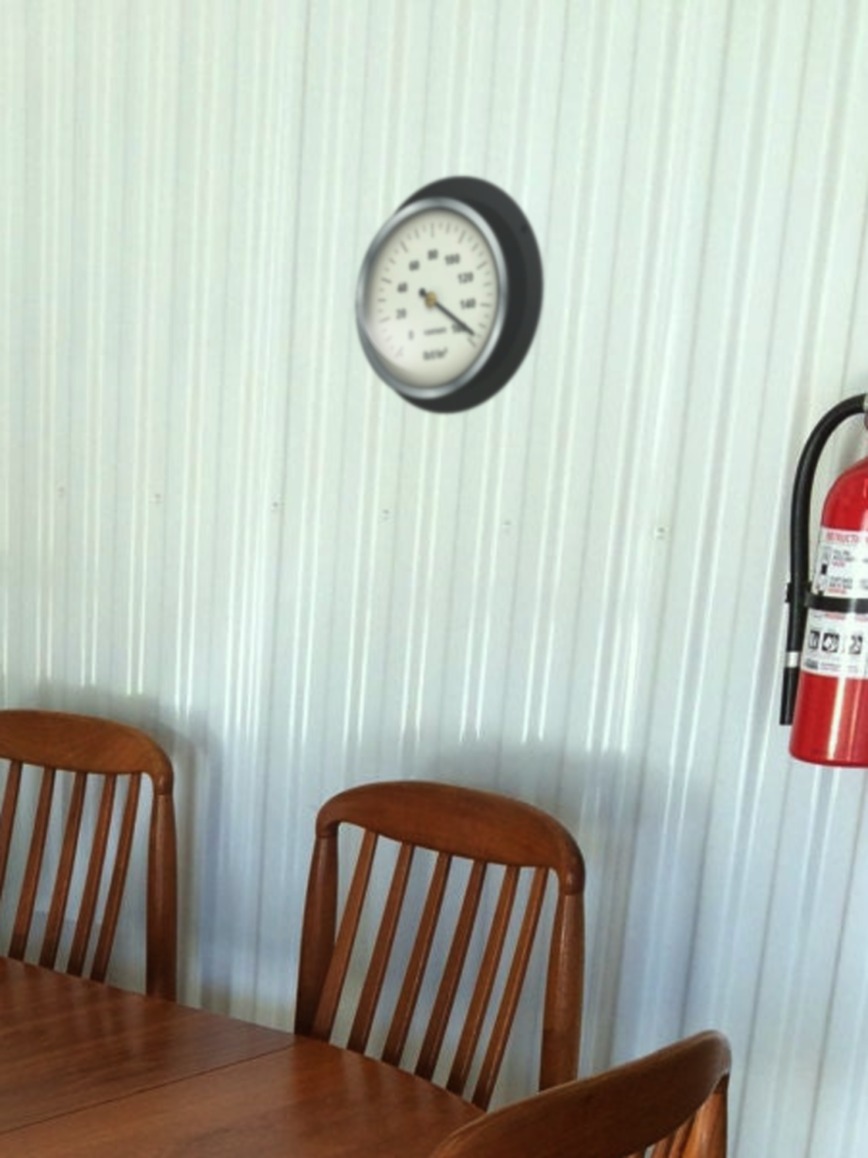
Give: 155
